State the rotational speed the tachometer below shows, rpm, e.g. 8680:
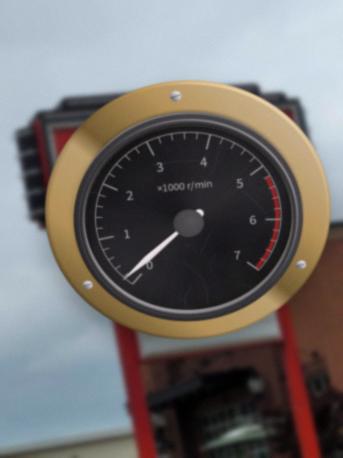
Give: 200
